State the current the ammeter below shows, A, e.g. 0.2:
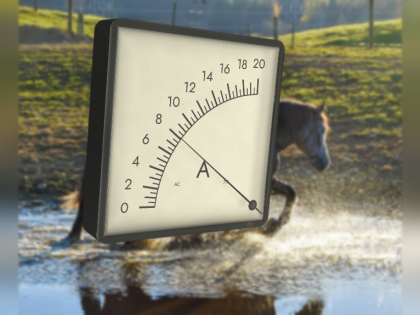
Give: 8
